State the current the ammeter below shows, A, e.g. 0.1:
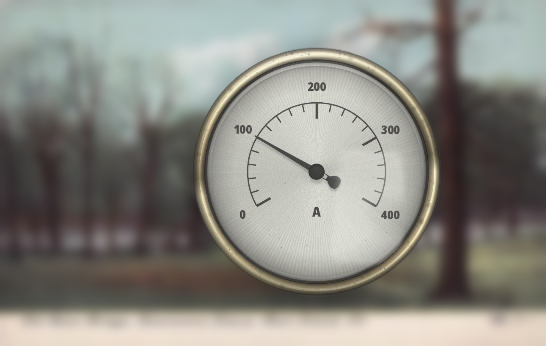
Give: 100
